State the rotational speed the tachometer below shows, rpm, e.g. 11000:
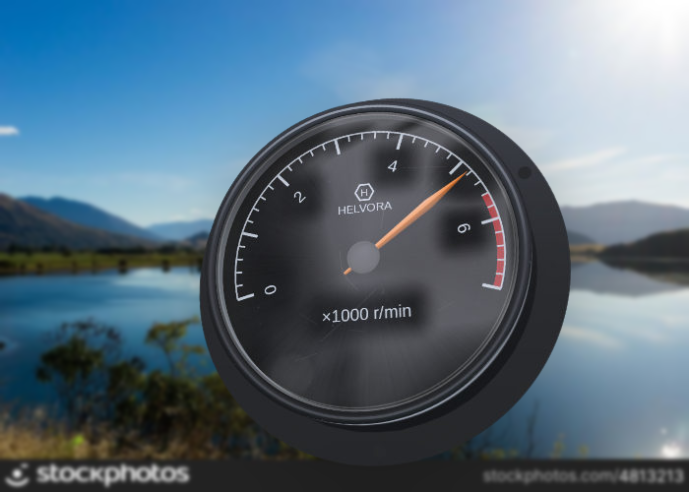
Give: 5200
